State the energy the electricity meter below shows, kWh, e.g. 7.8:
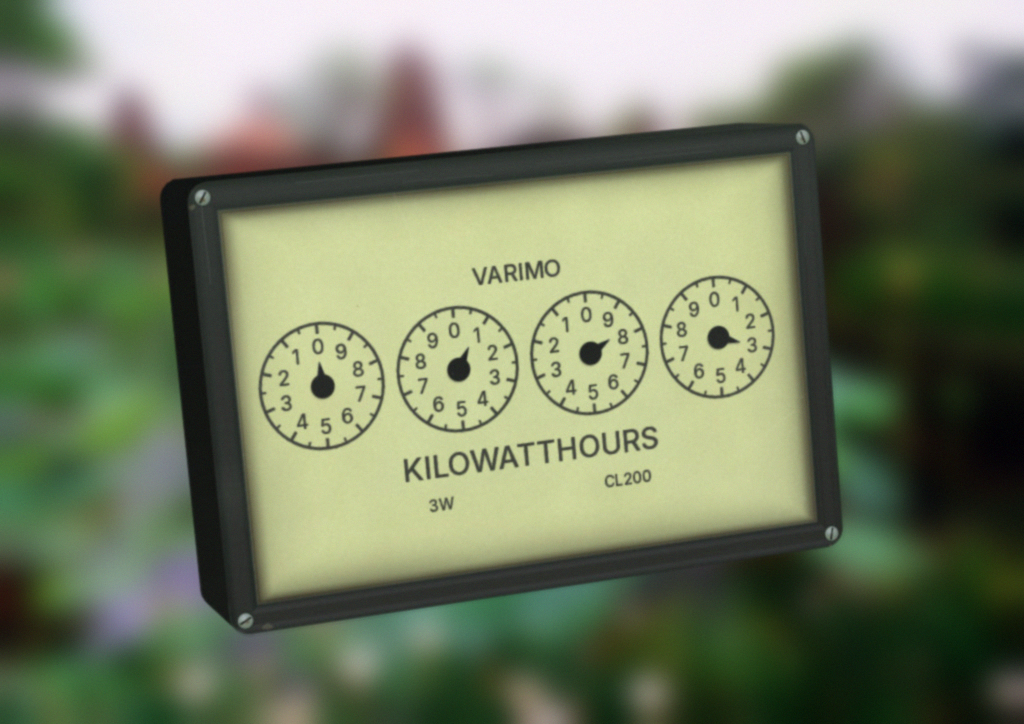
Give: 83
